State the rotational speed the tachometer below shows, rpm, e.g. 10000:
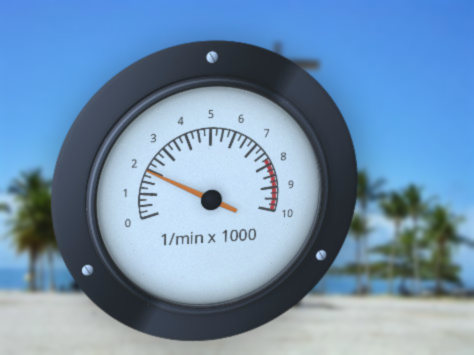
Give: 2000
